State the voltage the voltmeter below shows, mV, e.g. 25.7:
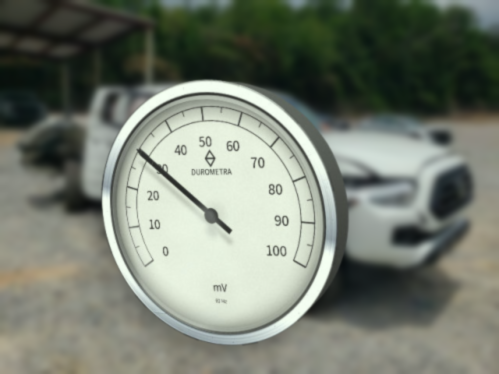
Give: 30
